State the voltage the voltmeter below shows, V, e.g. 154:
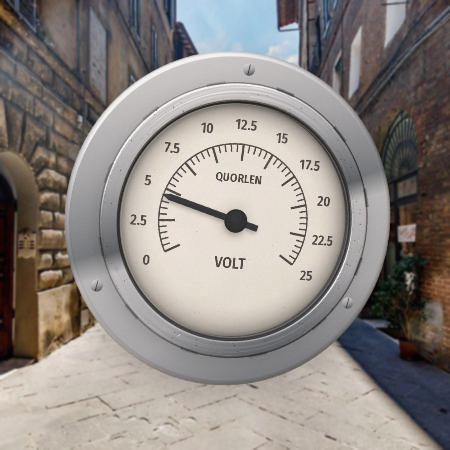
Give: 4.5
